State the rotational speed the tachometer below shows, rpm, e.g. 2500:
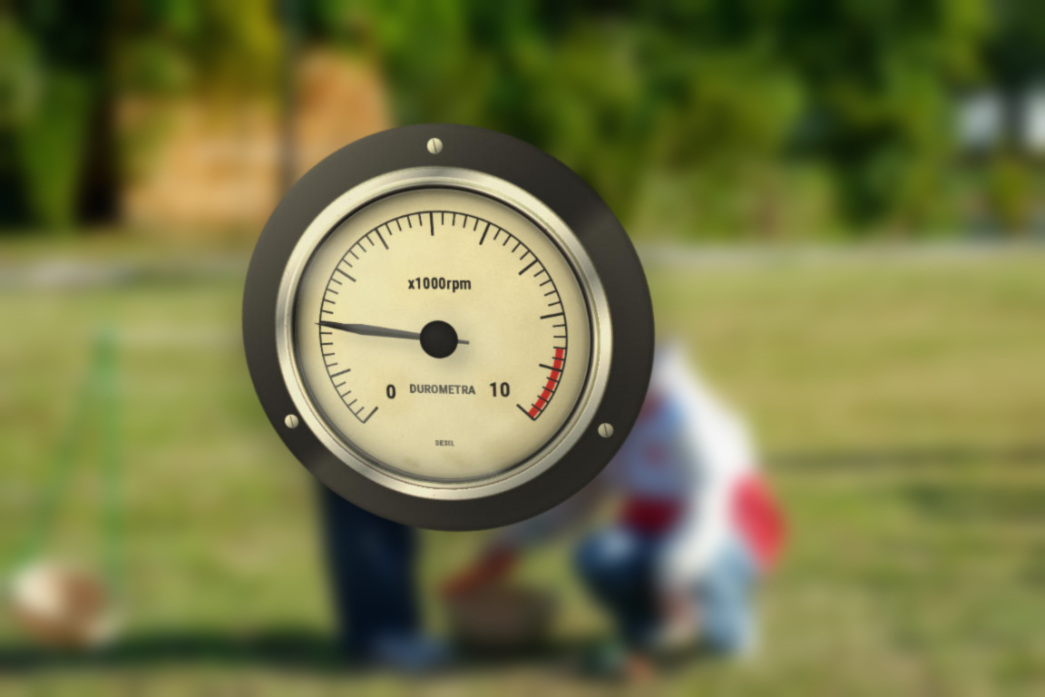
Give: 2000
